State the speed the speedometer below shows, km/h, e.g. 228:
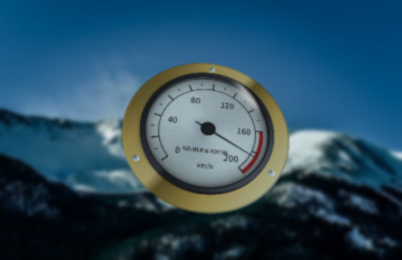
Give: 185
